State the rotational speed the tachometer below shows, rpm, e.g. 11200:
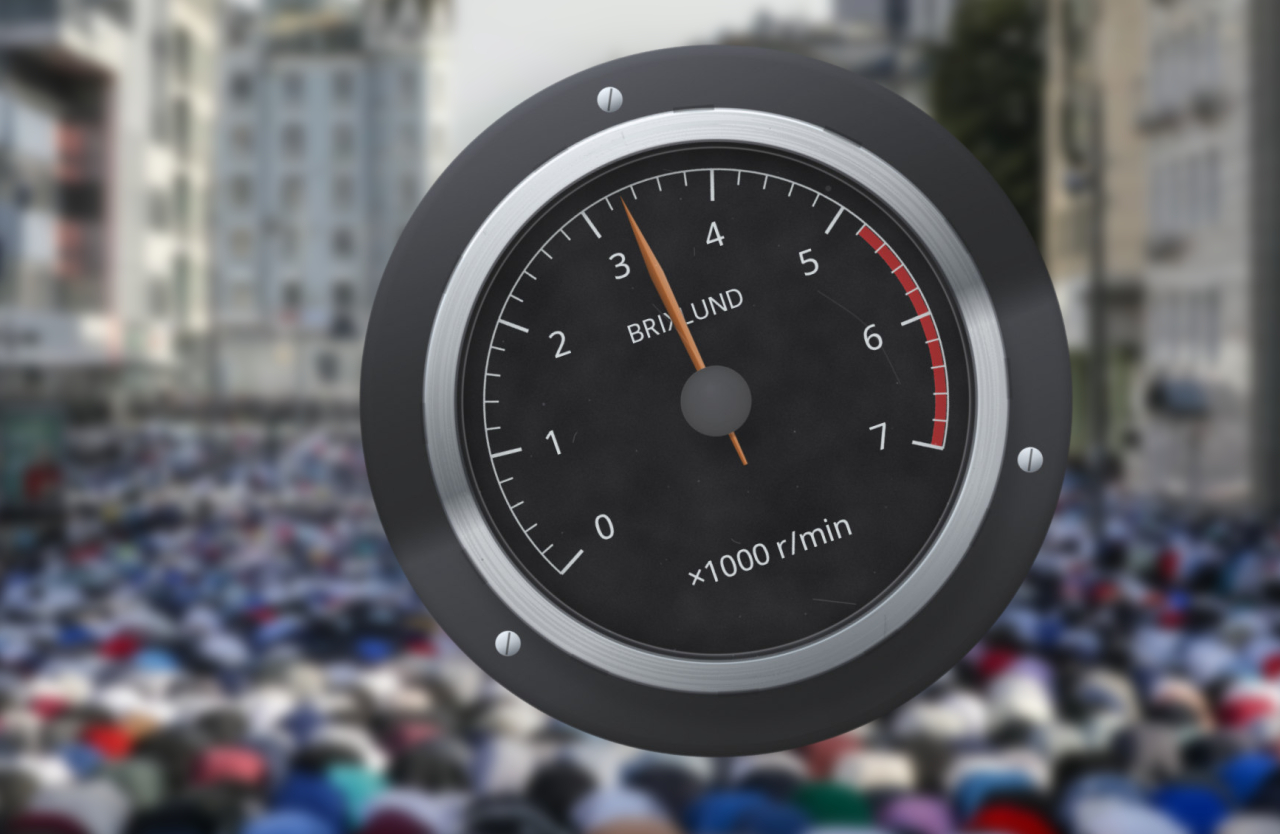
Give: 3300
